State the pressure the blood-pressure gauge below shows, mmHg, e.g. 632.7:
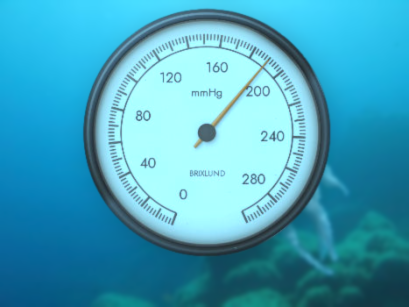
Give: 190
